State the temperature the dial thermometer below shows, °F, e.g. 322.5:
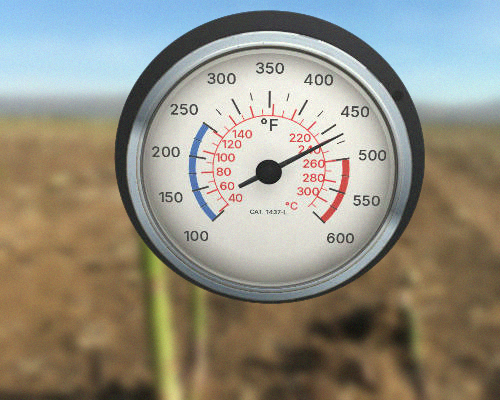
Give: 462.5
